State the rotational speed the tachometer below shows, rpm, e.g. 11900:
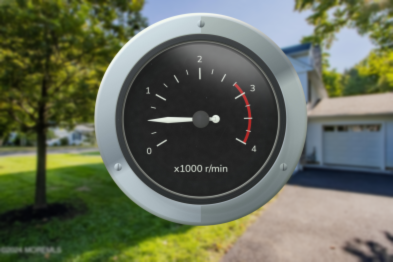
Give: 500
